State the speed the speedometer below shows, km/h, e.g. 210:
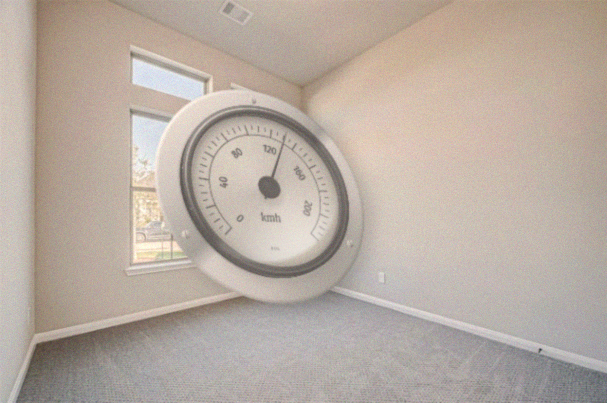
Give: 130
